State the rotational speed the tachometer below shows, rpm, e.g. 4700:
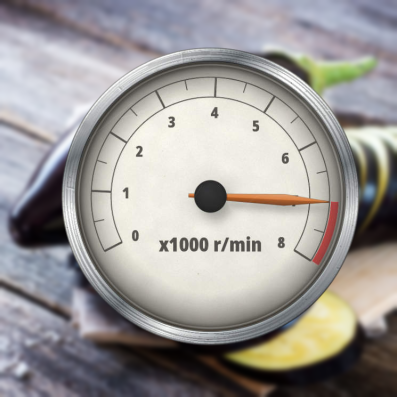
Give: 7000
